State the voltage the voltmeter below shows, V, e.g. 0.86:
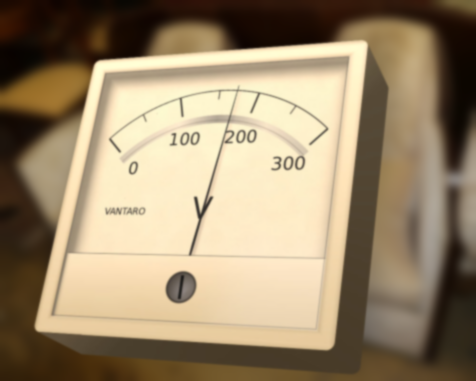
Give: 175
